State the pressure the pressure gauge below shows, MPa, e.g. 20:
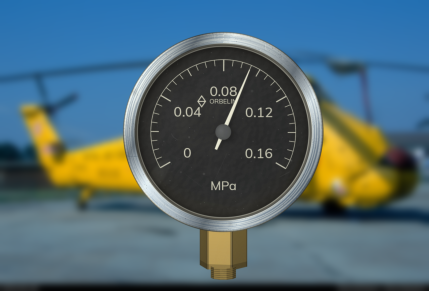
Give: 0.095
